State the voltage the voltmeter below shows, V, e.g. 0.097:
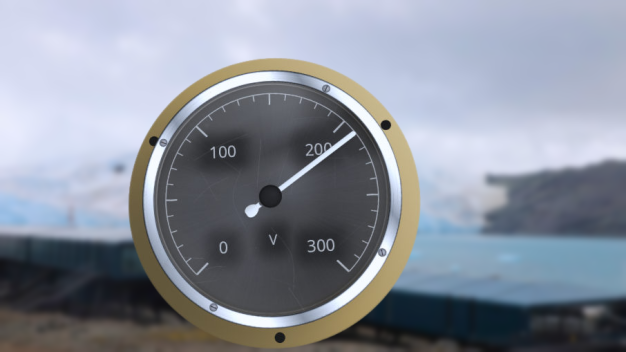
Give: 210
